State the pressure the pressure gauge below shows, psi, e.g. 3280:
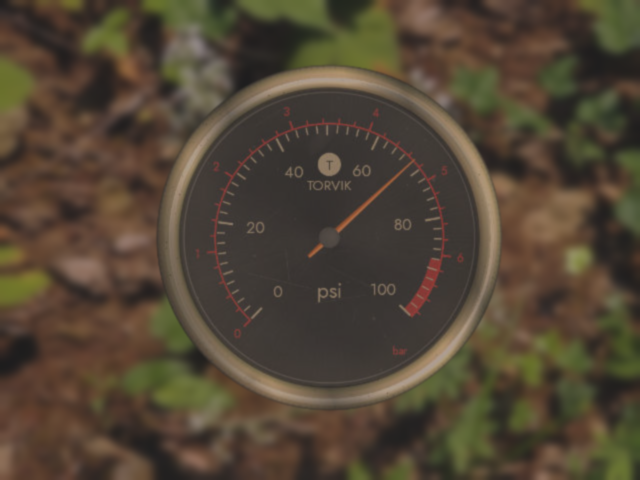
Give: 68
